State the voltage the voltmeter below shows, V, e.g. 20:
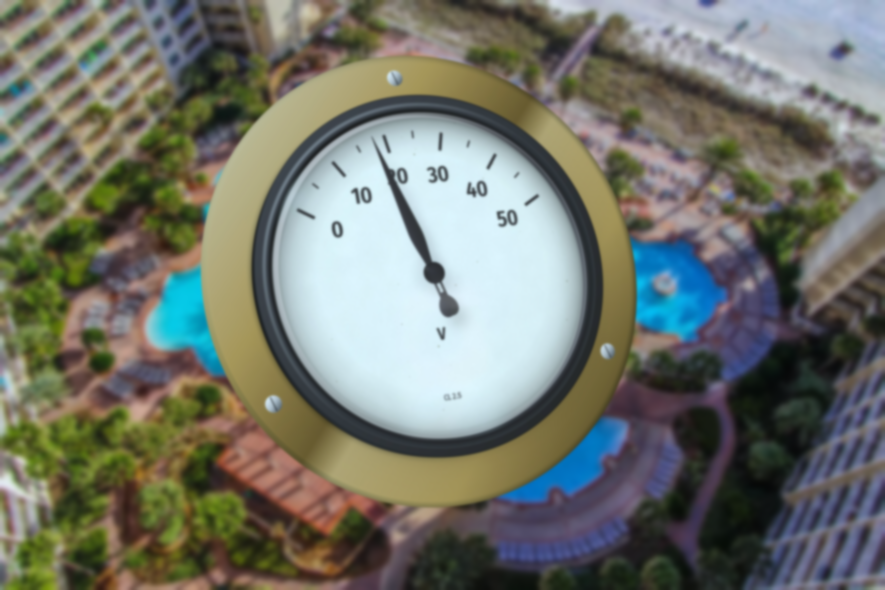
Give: 17.5
